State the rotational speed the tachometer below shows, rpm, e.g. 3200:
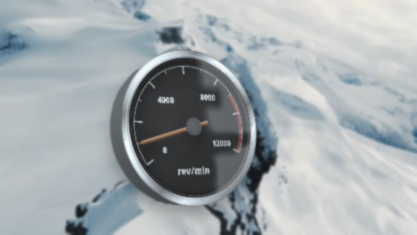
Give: 1000
